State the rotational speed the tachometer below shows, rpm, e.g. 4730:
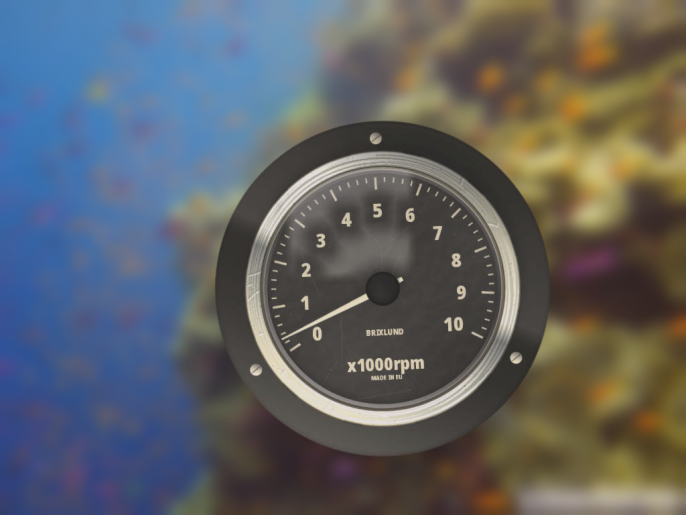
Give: 300
